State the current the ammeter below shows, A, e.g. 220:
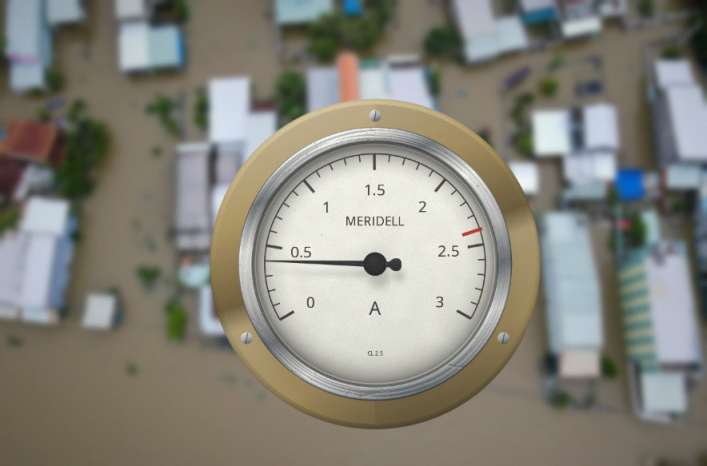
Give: 0.4
